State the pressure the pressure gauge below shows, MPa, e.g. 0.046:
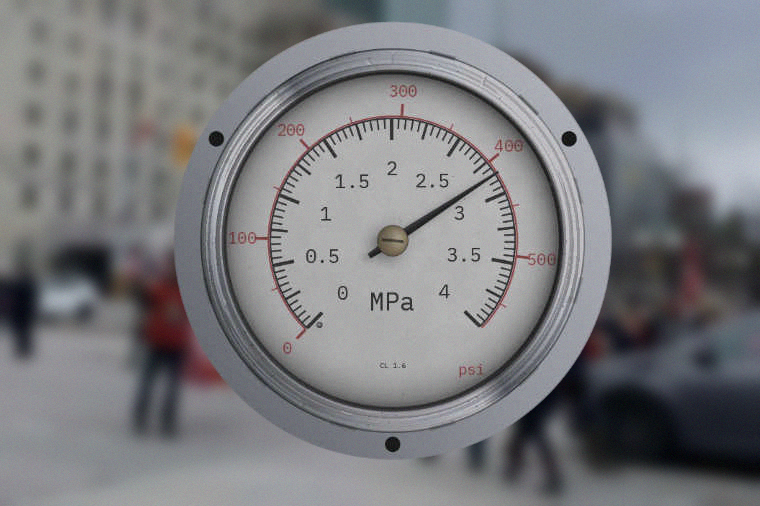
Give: 2.85
